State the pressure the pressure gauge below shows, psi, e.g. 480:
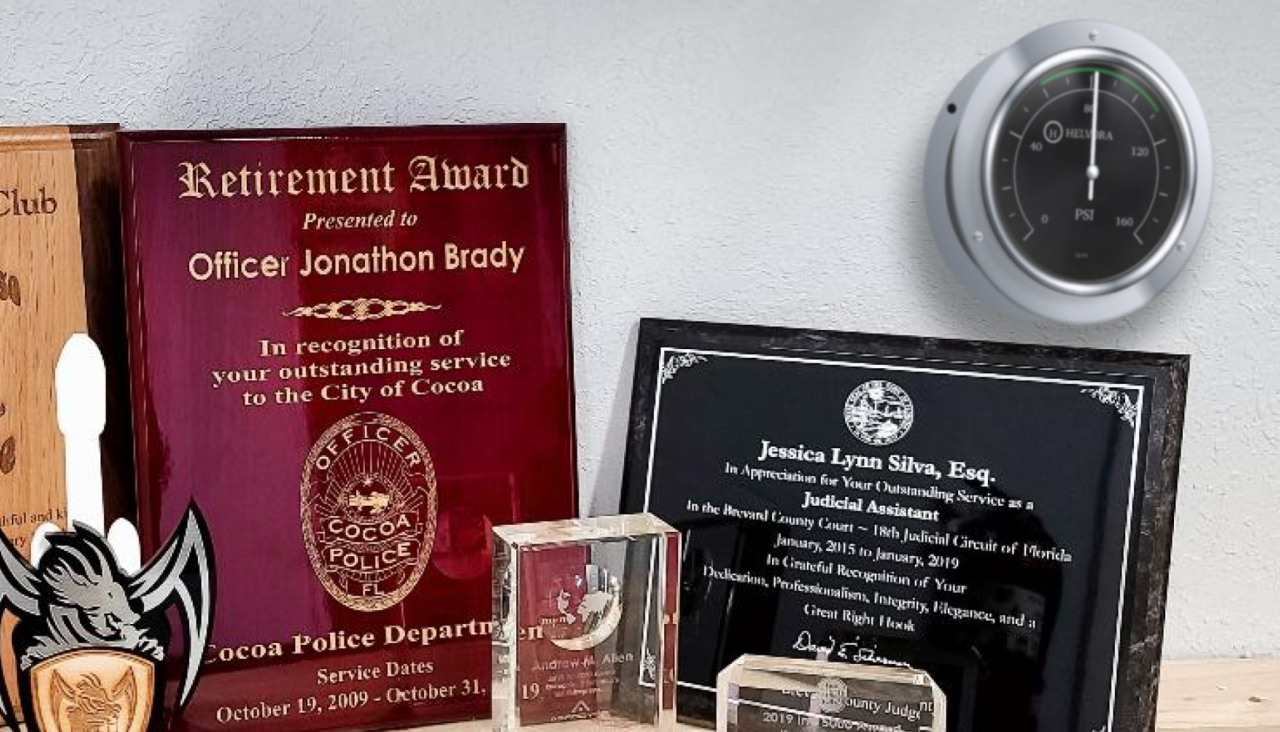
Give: 80
